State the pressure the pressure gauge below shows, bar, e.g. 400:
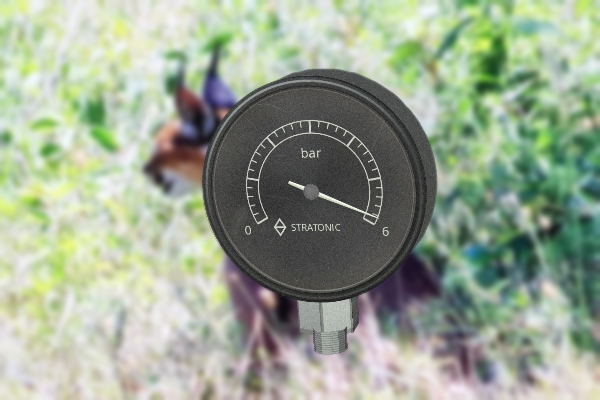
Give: 5.8
